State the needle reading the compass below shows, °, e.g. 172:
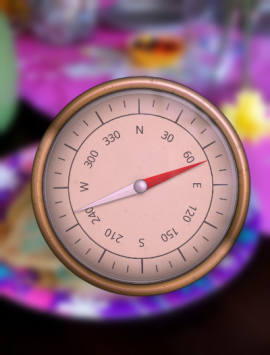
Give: 70
